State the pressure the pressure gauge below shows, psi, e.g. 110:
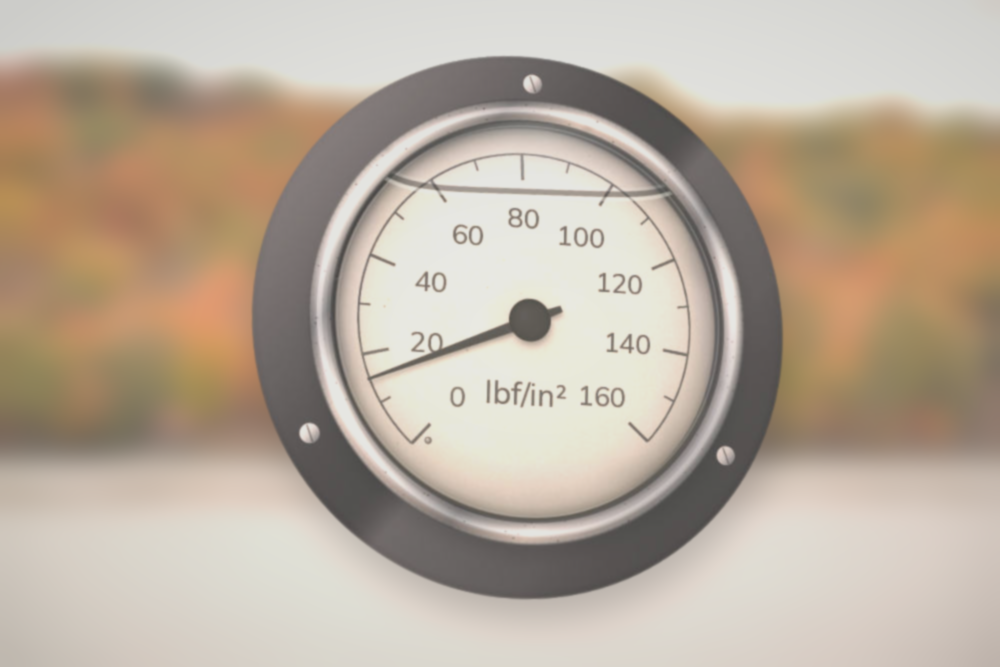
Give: 15
